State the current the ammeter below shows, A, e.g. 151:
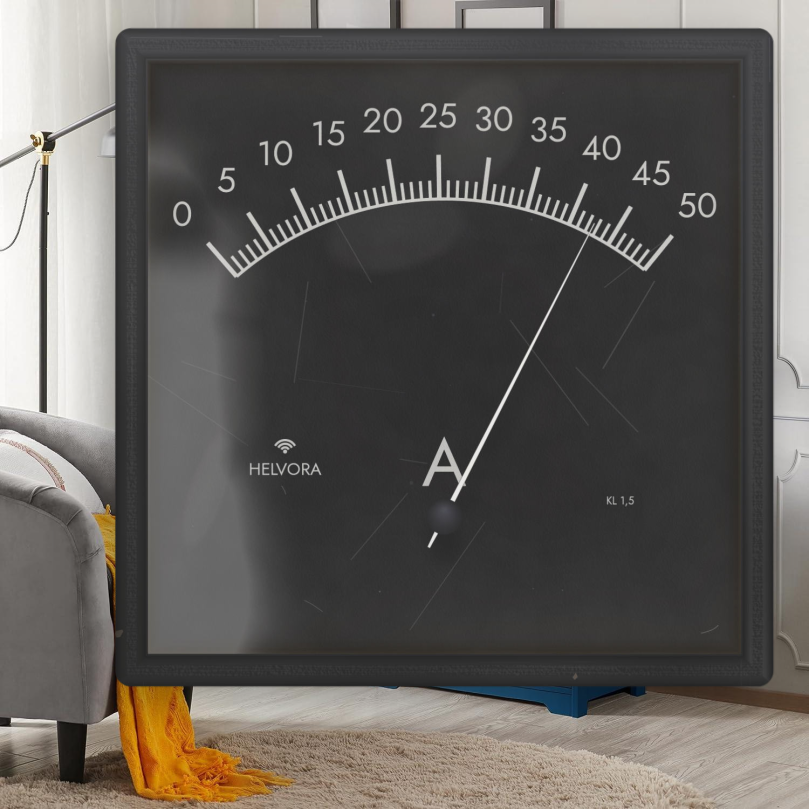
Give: 42.5
